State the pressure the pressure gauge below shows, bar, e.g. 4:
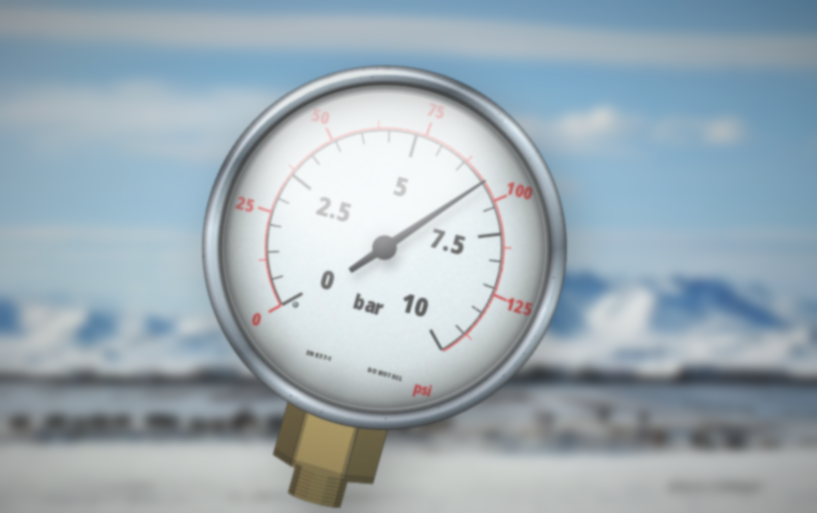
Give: 6.5
